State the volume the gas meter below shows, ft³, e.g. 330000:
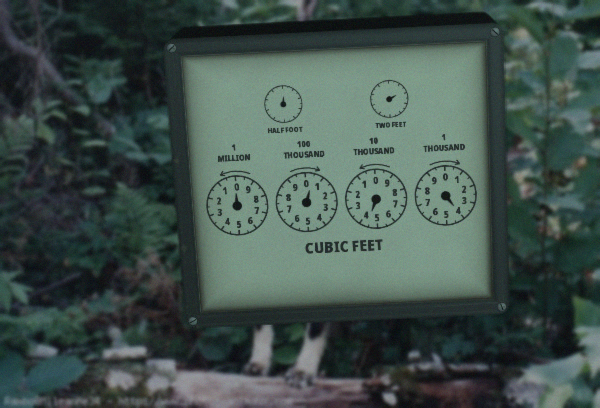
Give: 4400
